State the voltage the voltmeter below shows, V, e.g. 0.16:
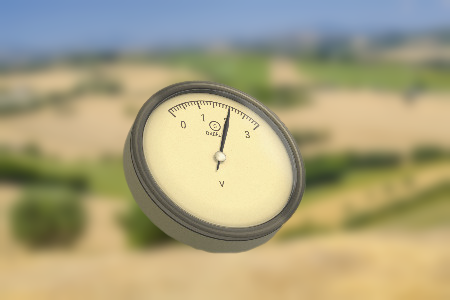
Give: 2
